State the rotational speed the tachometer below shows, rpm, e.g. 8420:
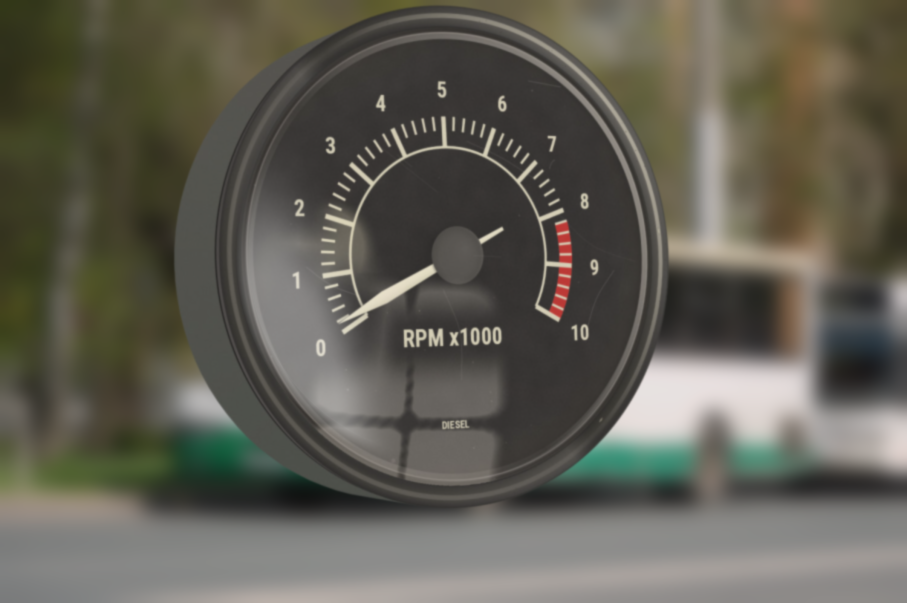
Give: 200
